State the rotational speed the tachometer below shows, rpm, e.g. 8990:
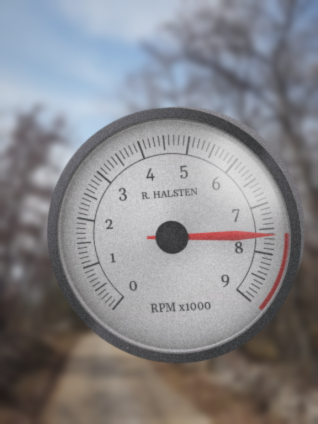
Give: 7600
